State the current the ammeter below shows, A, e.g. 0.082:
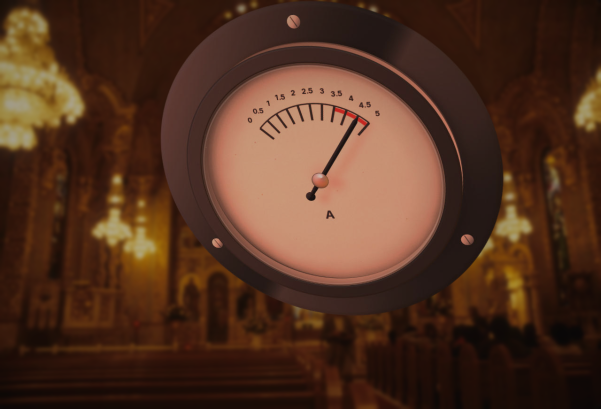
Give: 4.5
